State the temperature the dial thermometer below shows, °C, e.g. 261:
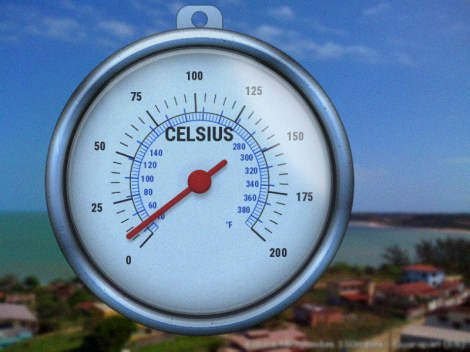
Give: 7.5
